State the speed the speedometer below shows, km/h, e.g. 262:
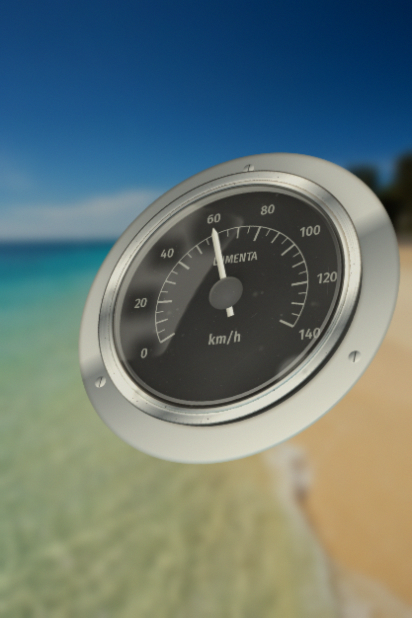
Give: 60
